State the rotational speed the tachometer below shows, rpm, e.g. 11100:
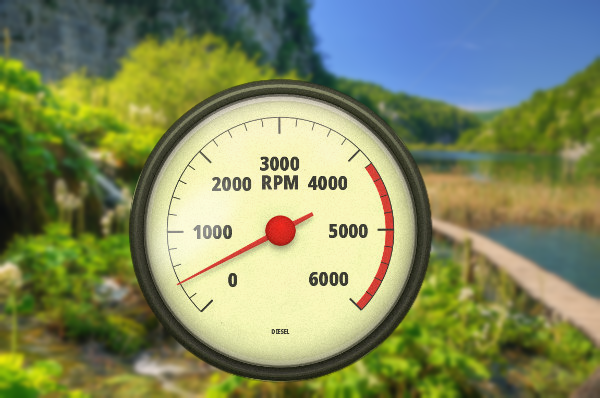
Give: 400
